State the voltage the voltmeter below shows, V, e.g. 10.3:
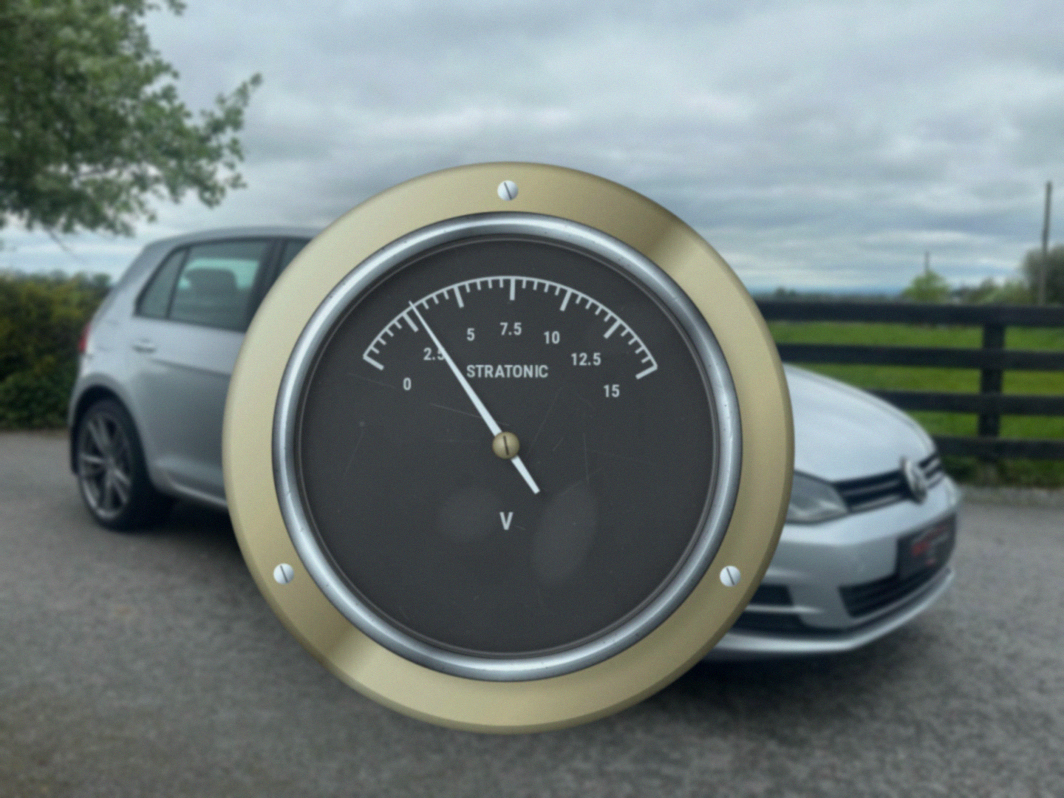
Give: 3
